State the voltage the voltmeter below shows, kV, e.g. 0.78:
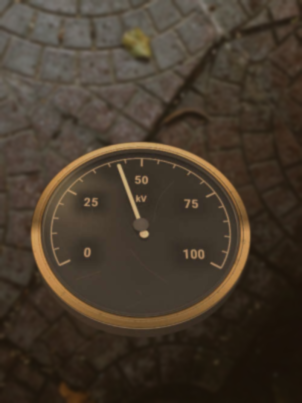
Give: 42.5
